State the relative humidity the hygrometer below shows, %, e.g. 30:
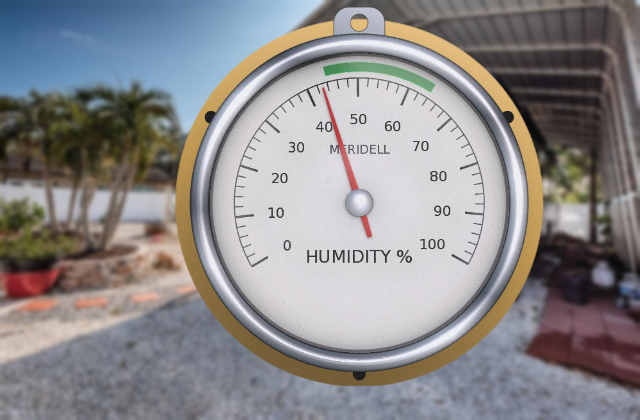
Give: 43
